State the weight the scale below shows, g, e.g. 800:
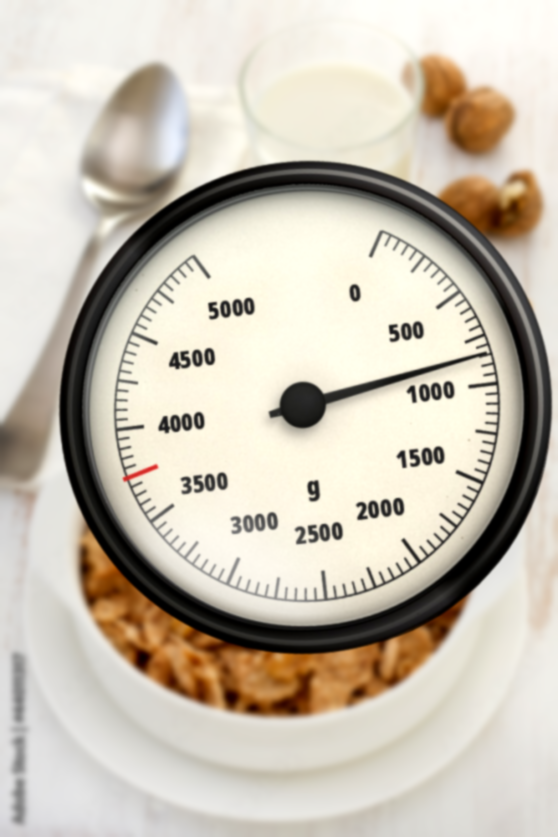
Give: 850
